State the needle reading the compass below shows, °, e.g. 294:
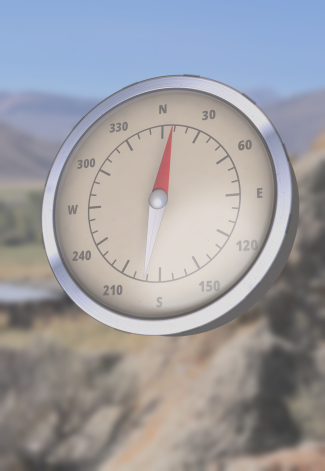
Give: 10
